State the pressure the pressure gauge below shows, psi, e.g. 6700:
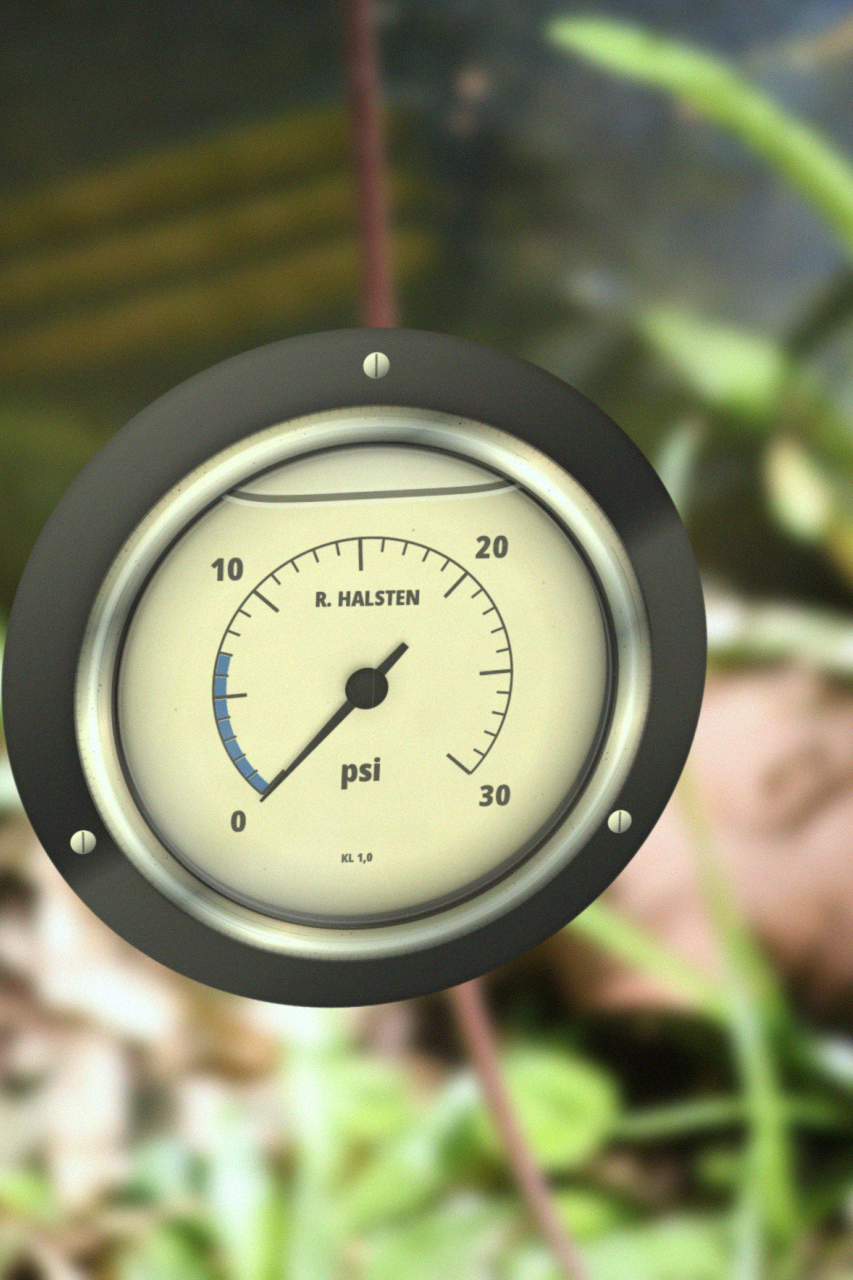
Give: 0
